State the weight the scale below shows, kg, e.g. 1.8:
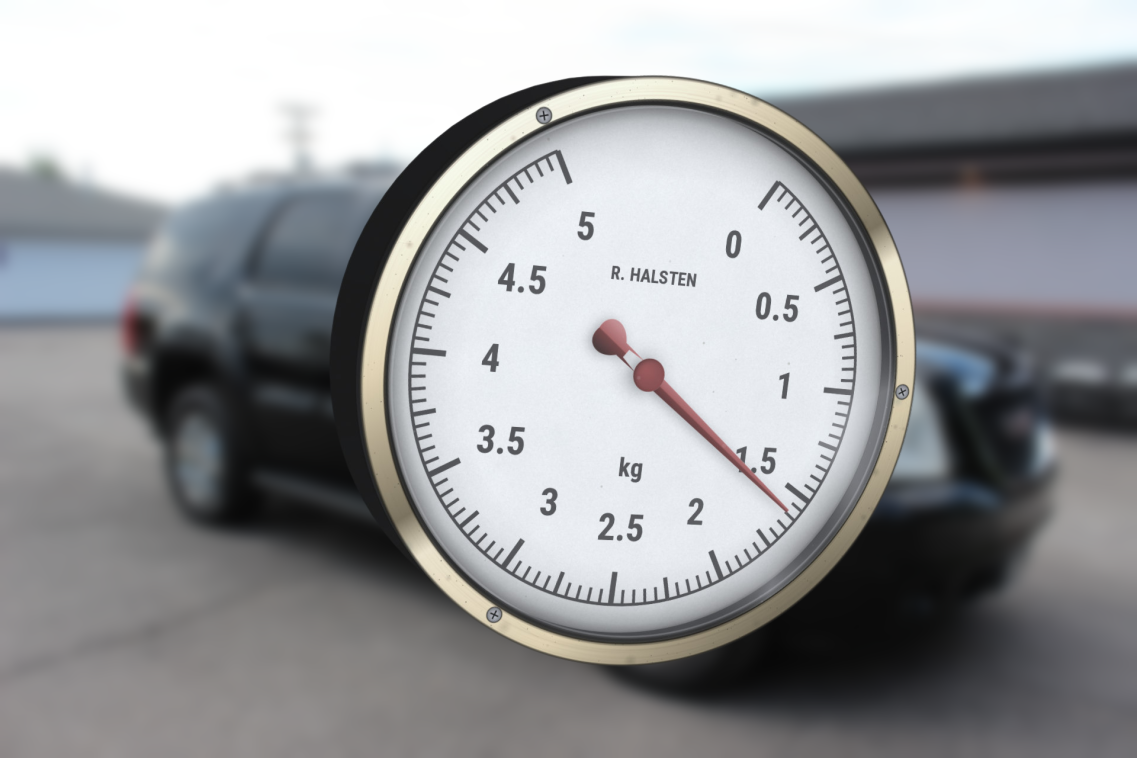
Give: 1.6
